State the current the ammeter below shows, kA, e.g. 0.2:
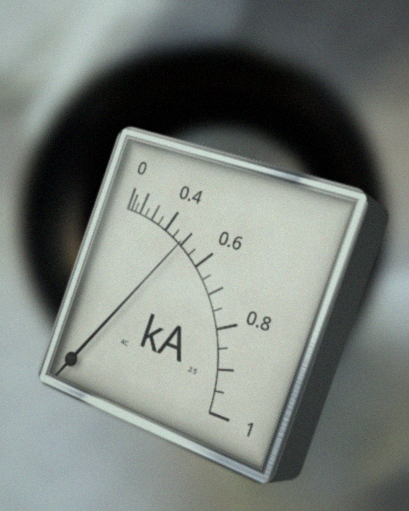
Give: 0.5
